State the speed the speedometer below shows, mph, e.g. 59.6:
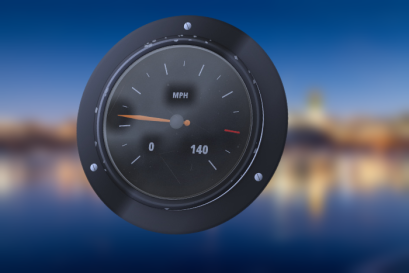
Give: 25
